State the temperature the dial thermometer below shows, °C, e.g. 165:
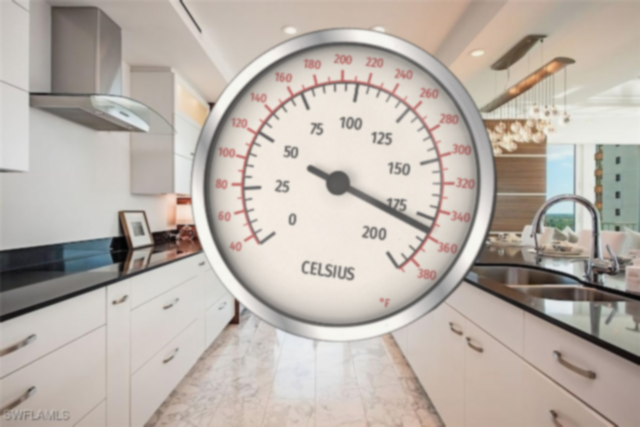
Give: 180
